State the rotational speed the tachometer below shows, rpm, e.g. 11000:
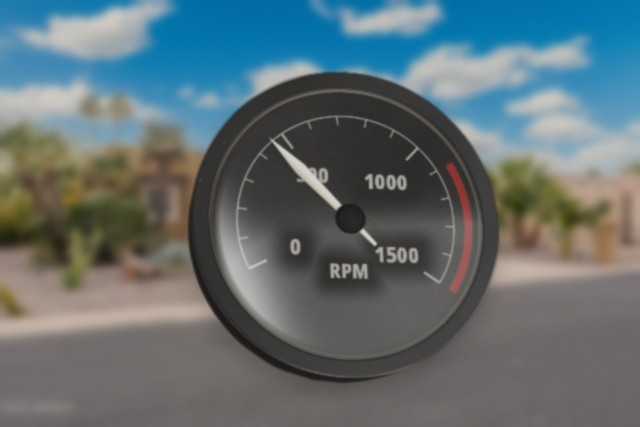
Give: 450
